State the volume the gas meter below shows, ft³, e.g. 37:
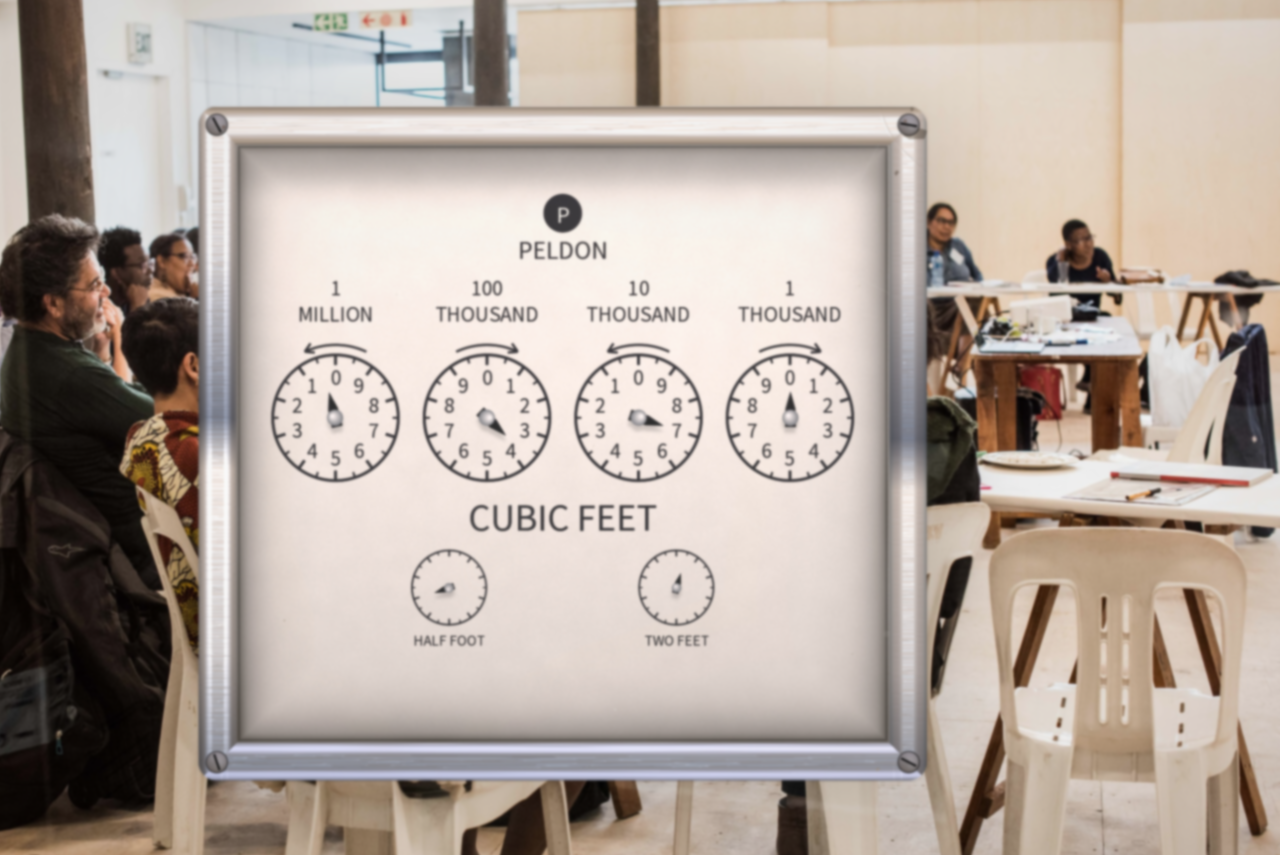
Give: 37000
